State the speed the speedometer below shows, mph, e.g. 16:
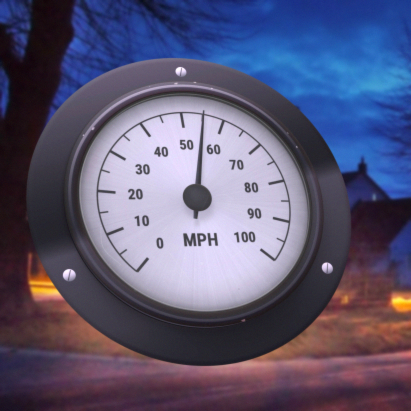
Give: 55
